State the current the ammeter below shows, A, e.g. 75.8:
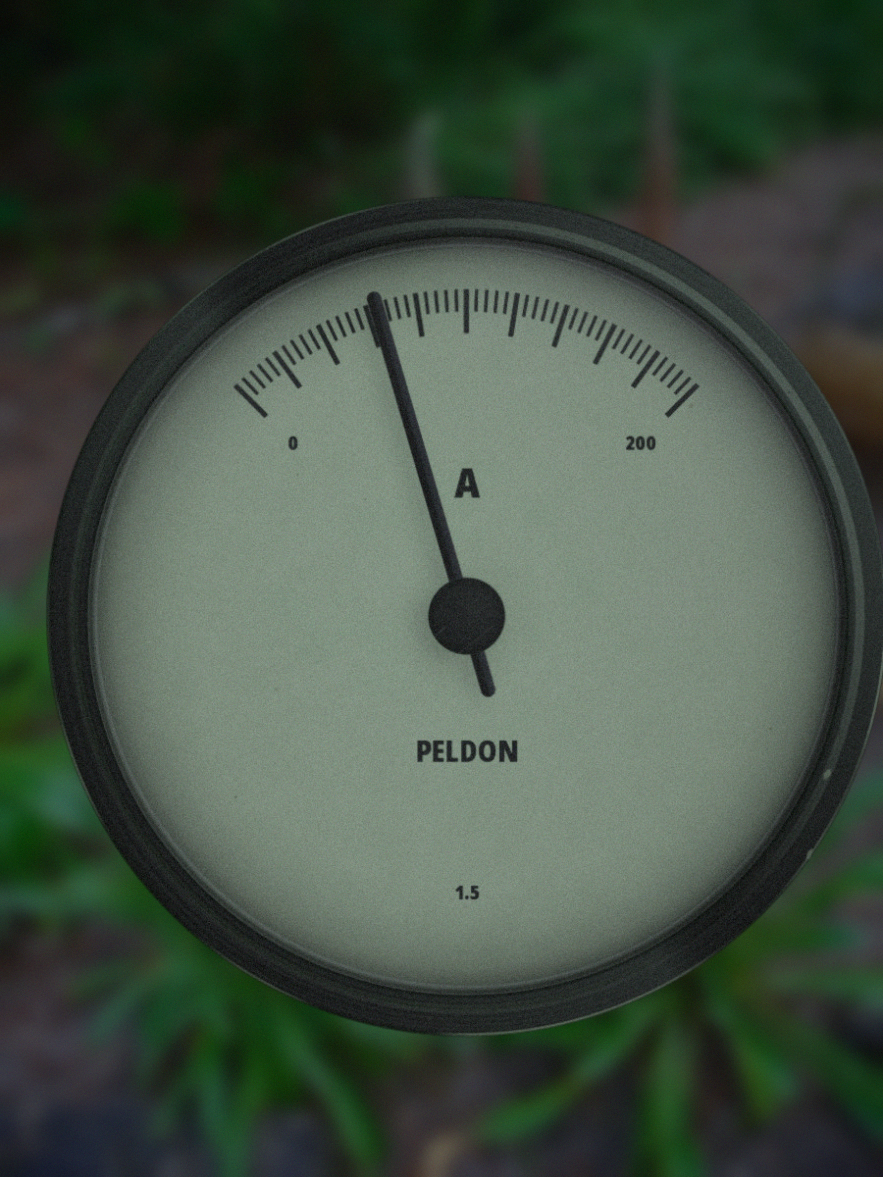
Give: 64
